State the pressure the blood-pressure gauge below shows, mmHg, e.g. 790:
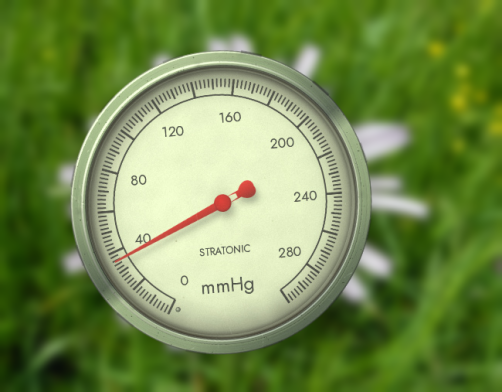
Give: 36
